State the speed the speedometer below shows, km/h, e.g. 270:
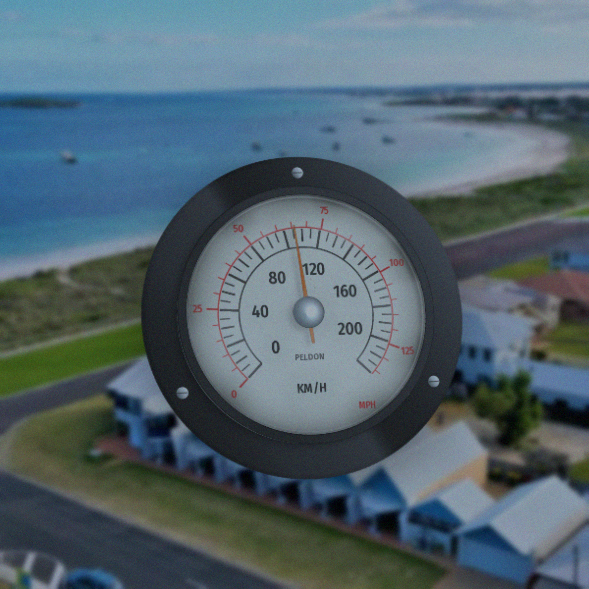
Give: 105
